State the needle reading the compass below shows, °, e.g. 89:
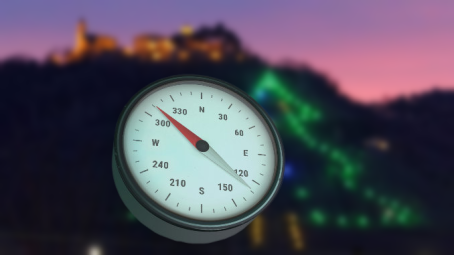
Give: 310
